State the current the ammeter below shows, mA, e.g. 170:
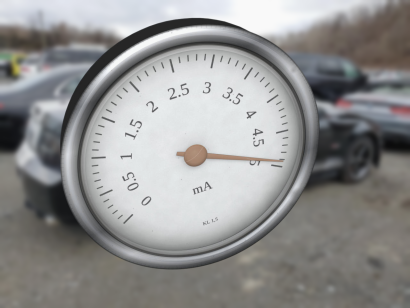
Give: 4.9
